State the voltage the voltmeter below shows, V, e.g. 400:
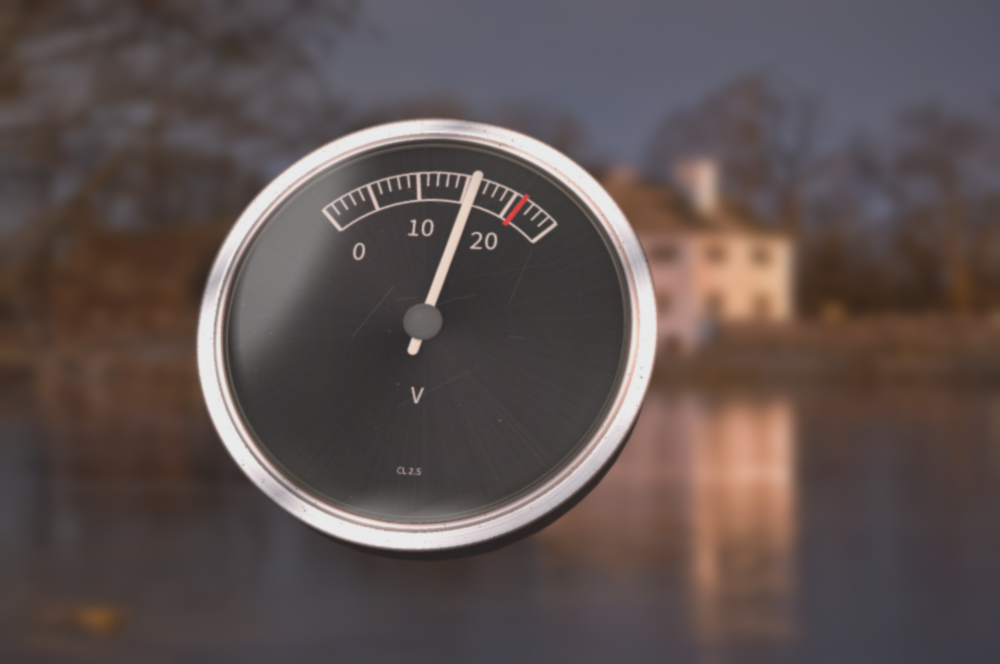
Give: 16
